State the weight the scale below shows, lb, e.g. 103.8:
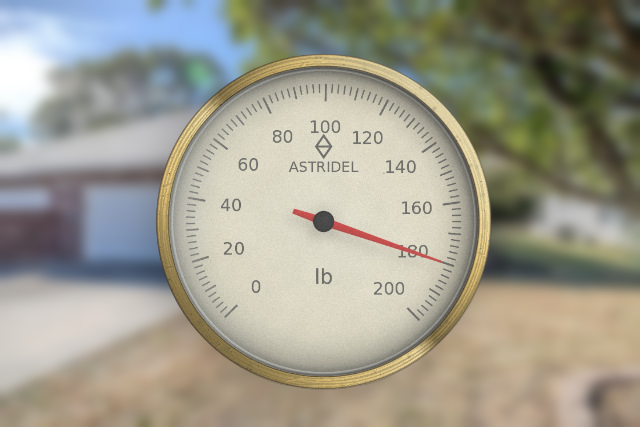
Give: 180
